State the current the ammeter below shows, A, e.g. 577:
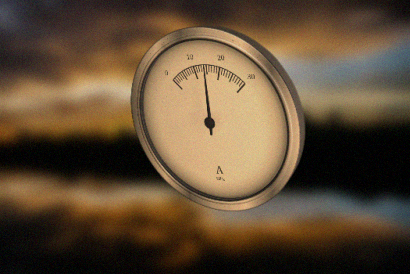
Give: 15
